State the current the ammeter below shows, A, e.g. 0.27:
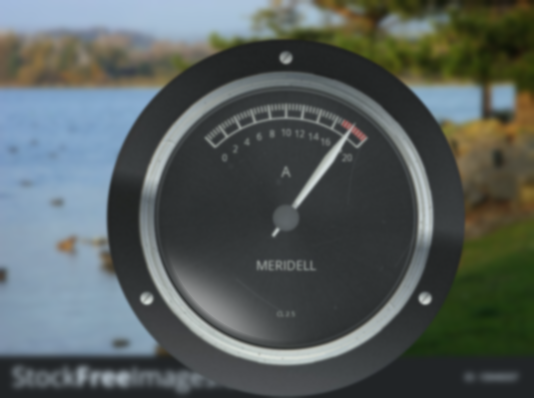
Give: 18
